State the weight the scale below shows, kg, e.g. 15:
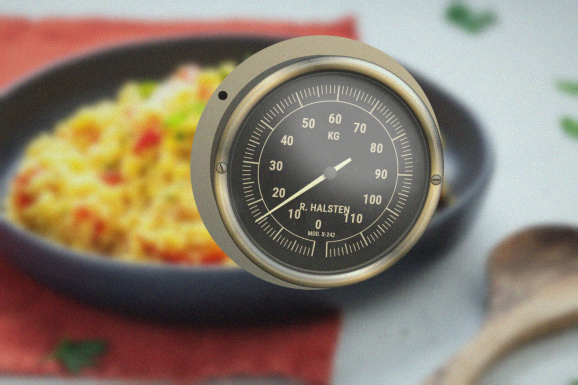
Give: 16
